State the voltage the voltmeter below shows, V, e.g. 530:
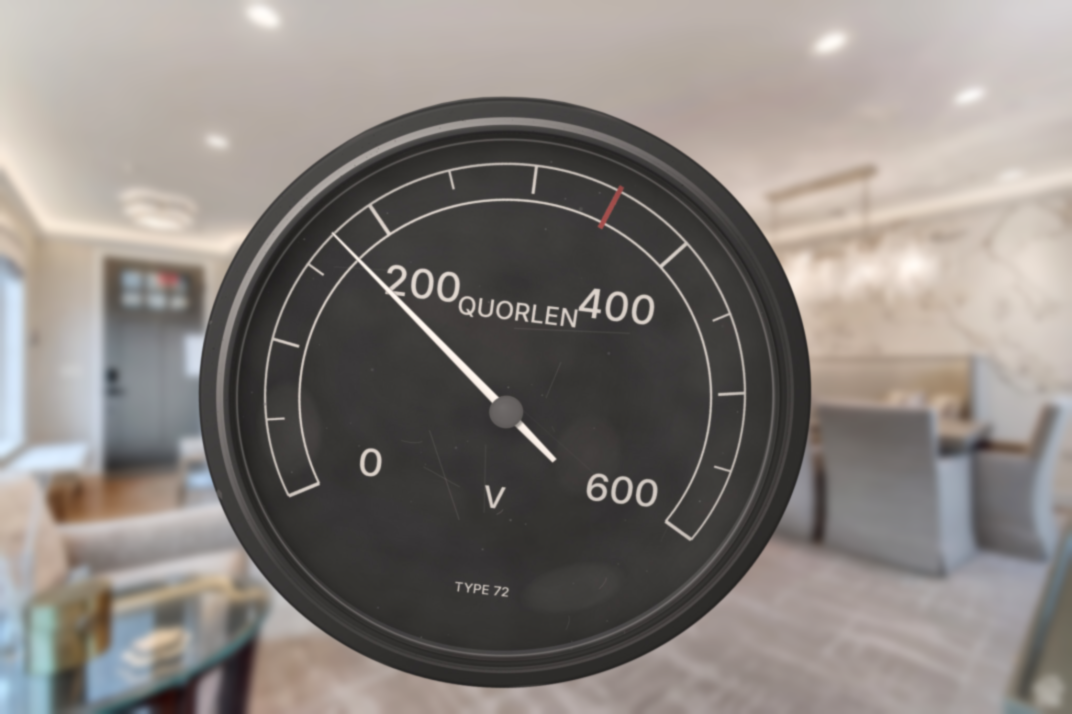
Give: 175
